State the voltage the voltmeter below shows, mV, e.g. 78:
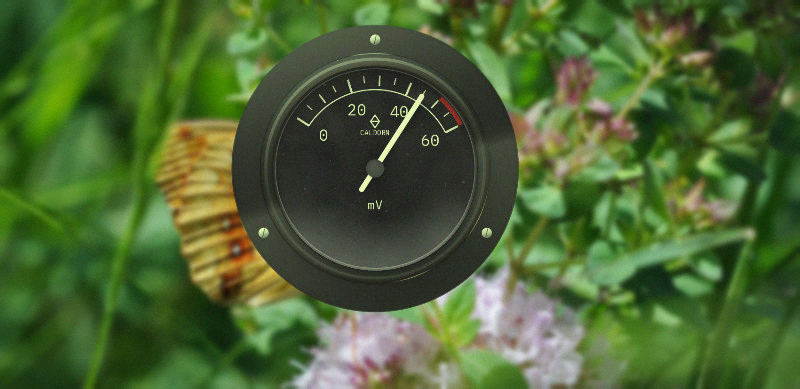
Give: 45
